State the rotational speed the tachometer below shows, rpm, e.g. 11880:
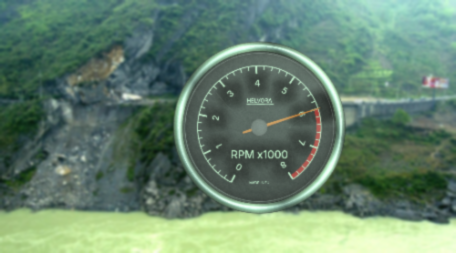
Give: 6000
